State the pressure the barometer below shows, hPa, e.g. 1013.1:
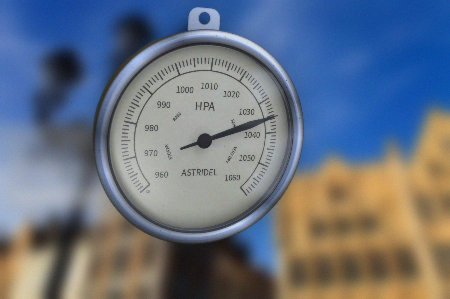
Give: 1035
